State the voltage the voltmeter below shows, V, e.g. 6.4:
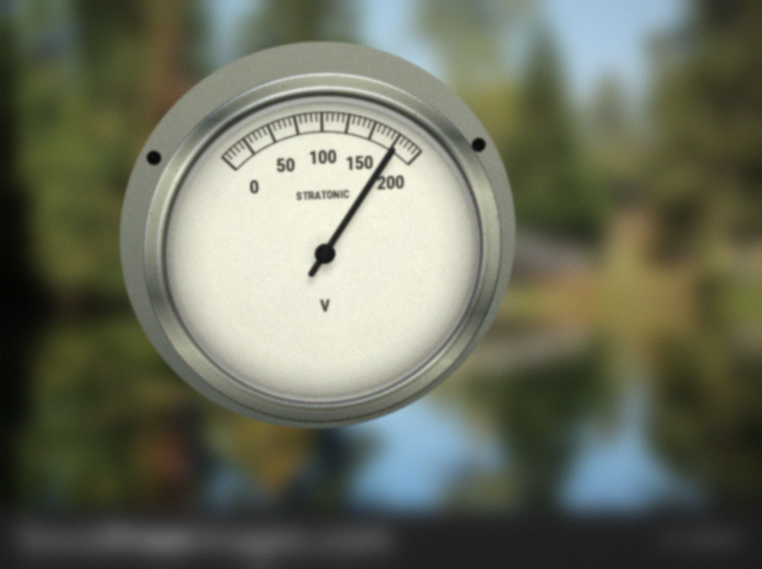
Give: 175
